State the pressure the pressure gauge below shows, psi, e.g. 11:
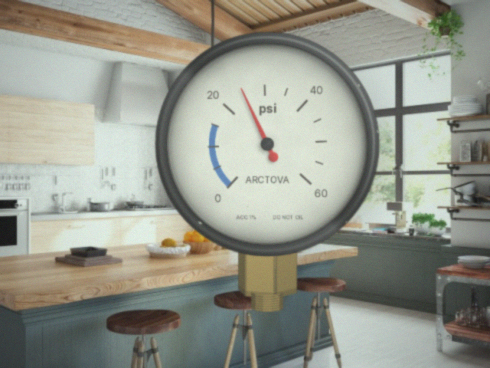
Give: 25
